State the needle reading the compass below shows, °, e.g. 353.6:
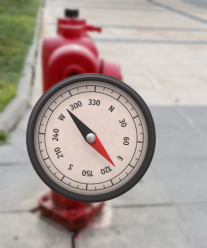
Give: 105
